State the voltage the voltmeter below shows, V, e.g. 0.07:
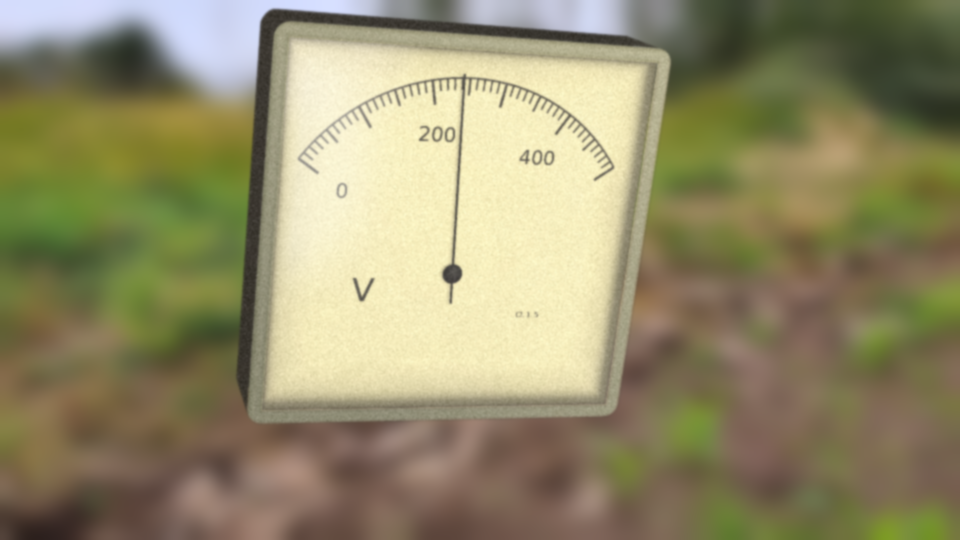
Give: 240
